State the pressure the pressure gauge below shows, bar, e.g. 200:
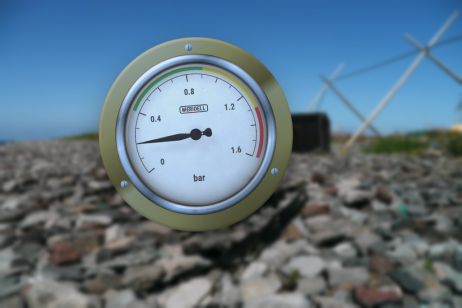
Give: 0.2
